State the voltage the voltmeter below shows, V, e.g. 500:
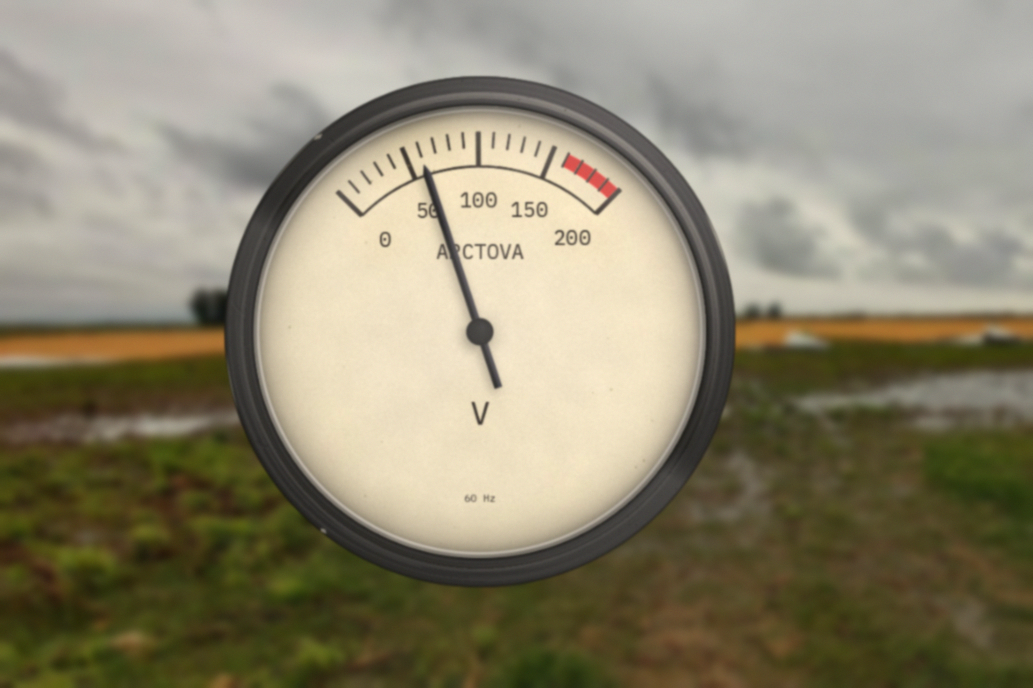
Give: 60
